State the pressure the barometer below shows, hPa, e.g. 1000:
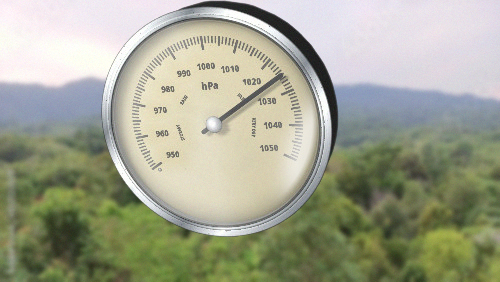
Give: 1025
